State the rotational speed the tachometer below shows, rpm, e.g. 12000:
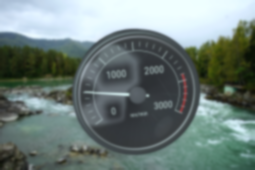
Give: 500
